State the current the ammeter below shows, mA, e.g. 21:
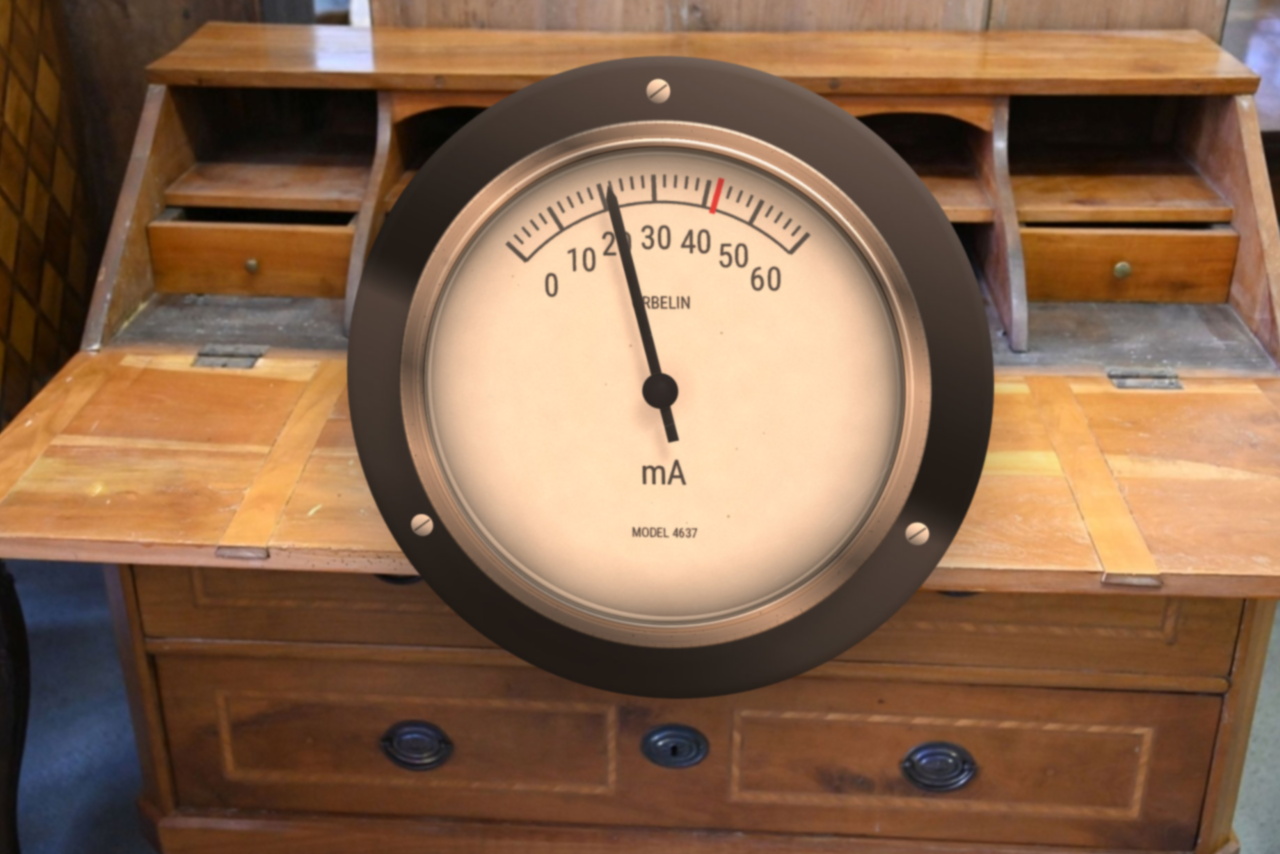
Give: 22
